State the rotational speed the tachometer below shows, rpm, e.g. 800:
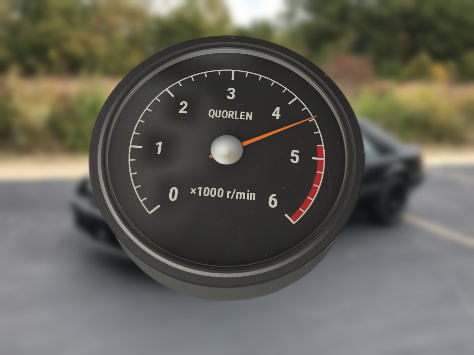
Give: 4400
